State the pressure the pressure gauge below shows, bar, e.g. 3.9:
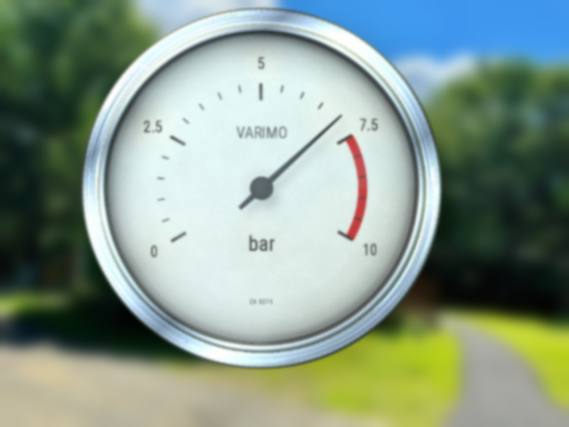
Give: 7
